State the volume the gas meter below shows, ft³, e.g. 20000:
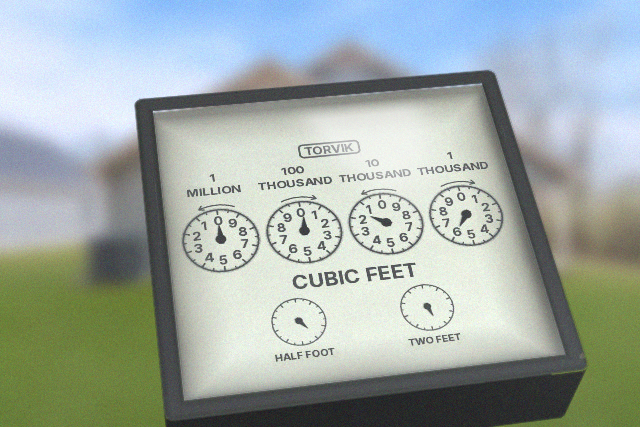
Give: 1600
